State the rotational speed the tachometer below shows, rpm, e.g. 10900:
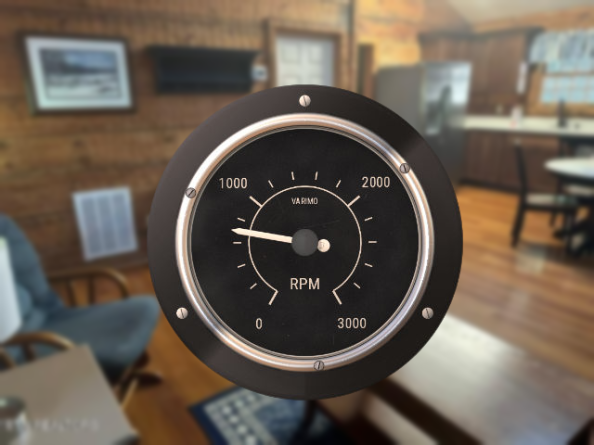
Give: 700
